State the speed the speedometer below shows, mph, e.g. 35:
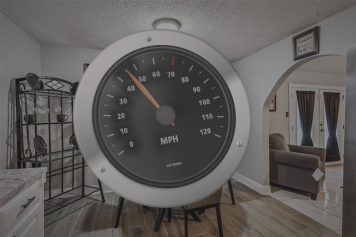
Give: 45
